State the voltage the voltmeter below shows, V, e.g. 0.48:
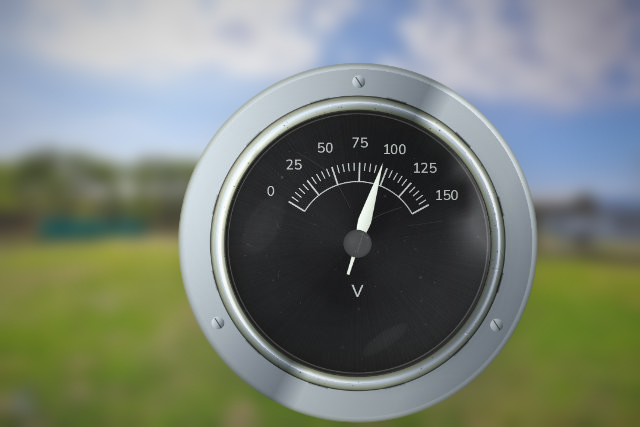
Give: 95
